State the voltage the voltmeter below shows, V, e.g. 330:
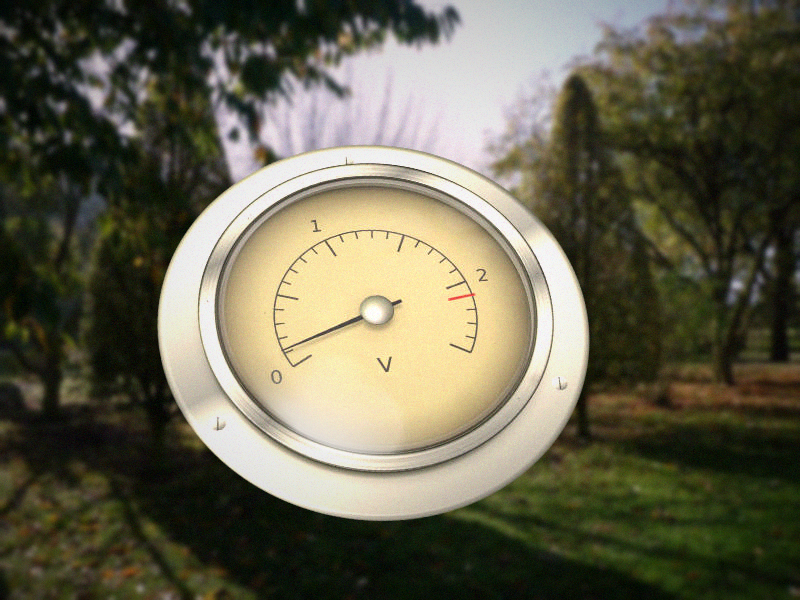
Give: 0.1
